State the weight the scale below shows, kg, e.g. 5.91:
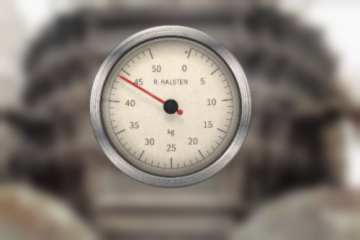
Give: 44
